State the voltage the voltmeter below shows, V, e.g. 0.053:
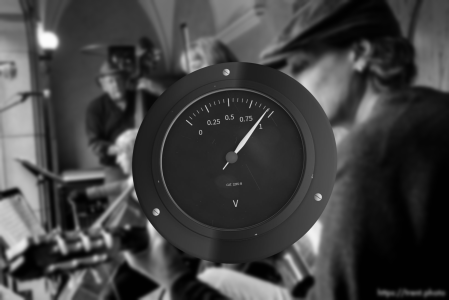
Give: 0.95
